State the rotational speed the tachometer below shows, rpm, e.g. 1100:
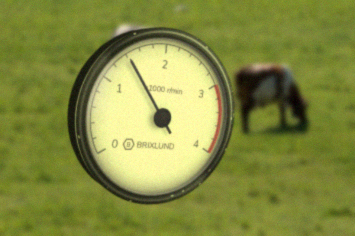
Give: 1400
